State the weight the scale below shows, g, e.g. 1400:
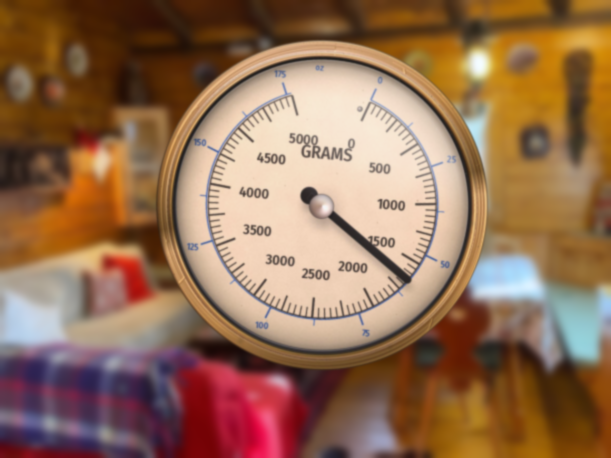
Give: 1650
